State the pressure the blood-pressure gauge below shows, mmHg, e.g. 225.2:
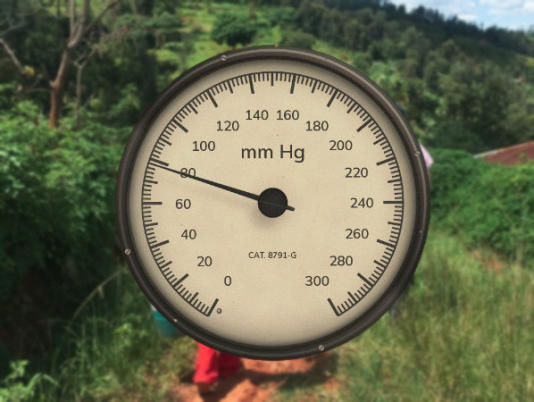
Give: 78
